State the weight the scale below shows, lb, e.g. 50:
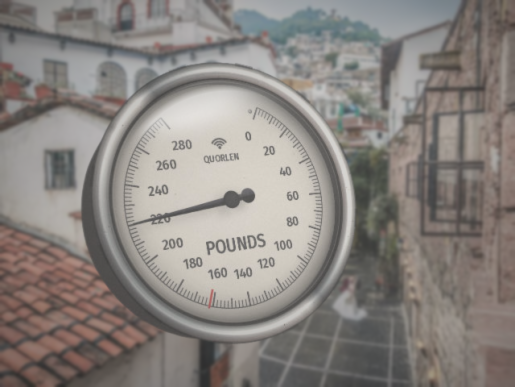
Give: 220
